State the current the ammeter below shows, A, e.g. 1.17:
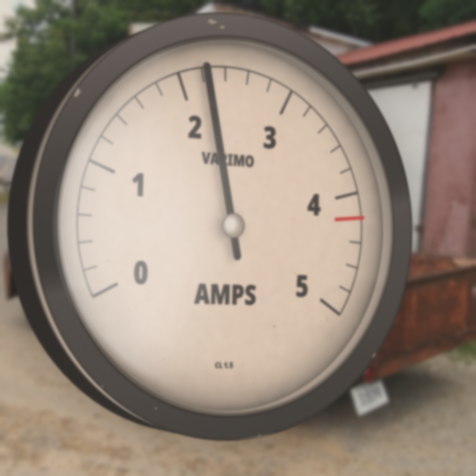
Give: 2.2
